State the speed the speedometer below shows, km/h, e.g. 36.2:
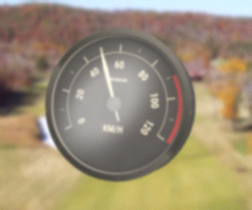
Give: 50
